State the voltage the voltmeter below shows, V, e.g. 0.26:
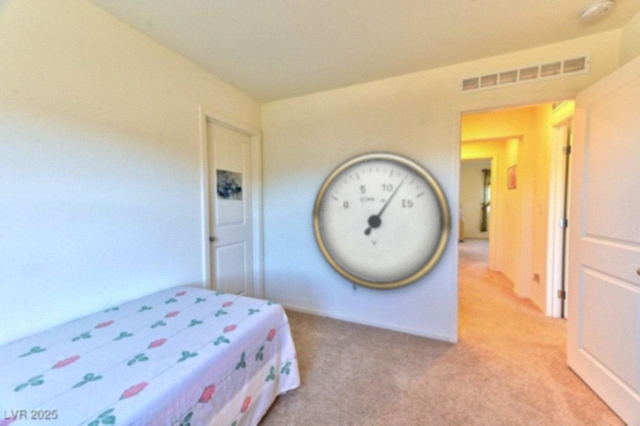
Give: 12
